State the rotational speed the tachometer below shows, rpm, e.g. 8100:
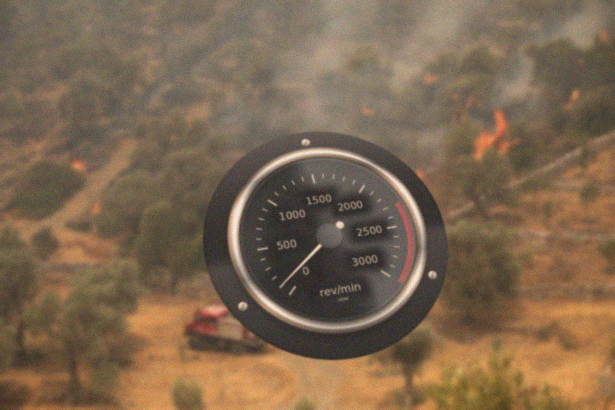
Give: 100
